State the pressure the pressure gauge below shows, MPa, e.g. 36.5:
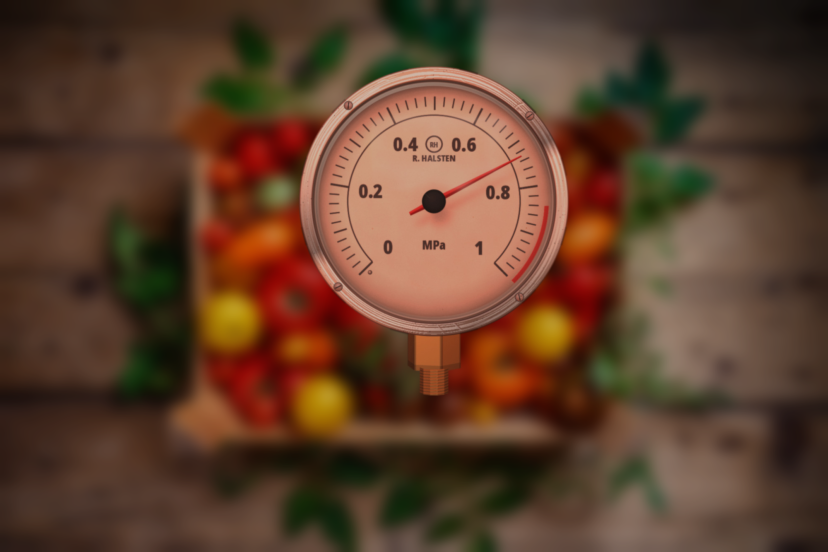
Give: 0.73
